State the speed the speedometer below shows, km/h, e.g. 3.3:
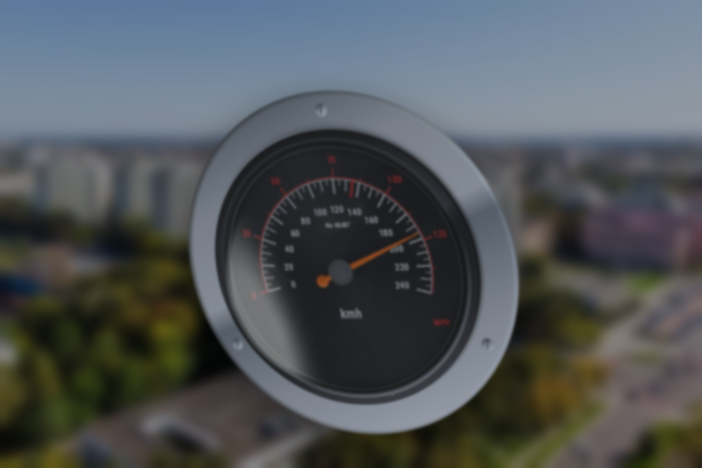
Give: 195
